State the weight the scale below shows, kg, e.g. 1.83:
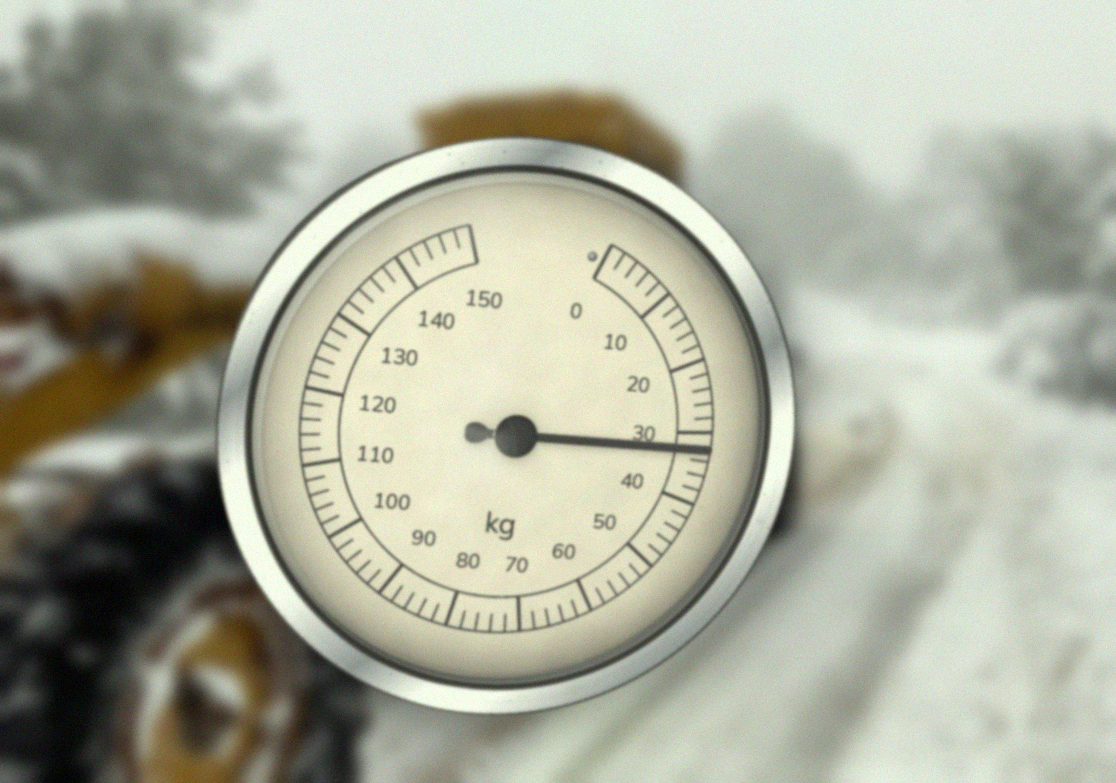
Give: 32
